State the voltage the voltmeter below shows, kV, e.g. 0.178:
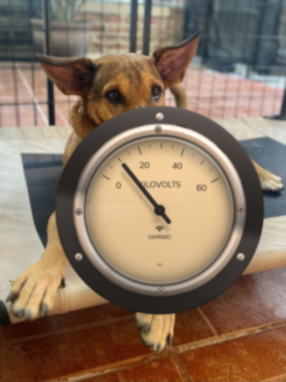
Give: 10
